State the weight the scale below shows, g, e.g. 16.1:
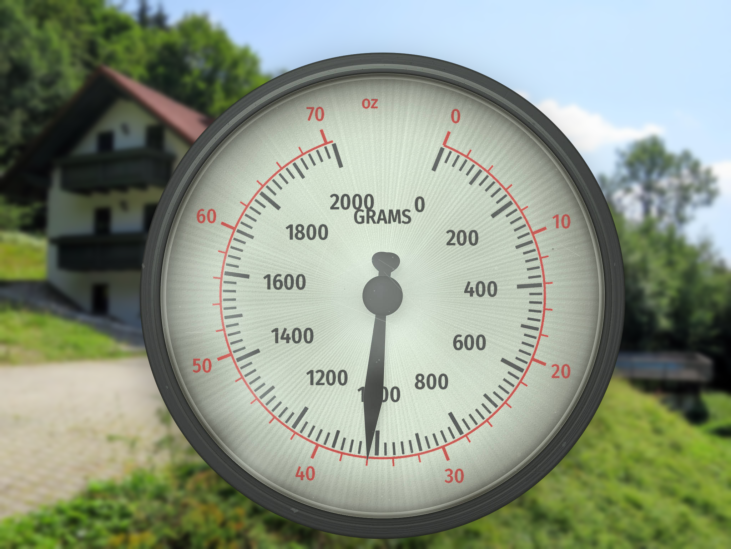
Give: 1020
